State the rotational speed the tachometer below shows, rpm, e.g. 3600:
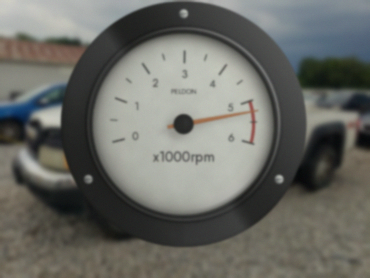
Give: 5250
